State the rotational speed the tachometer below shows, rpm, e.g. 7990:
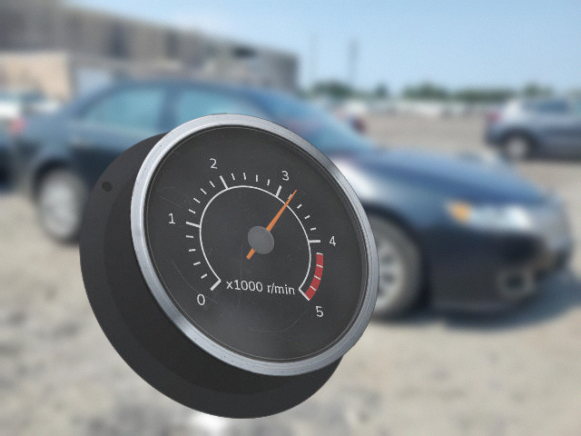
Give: 3200
